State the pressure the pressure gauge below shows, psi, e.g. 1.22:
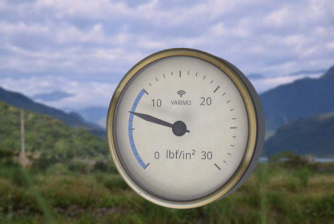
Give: 7
